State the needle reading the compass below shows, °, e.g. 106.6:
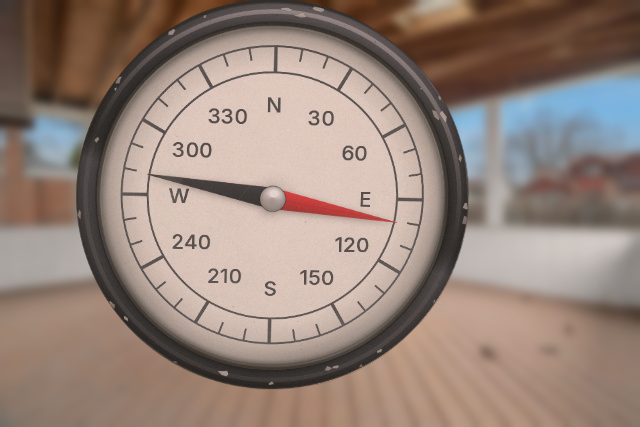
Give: 100
